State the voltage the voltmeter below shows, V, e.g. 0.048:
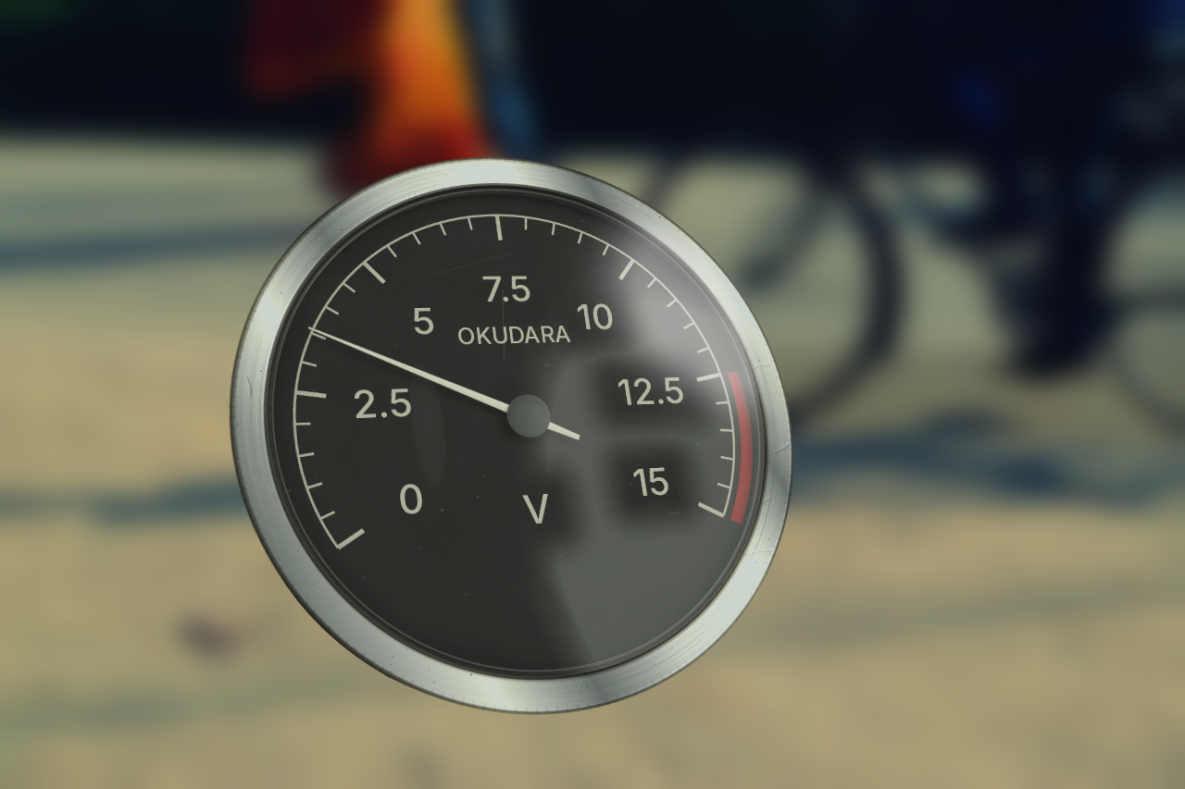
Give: 3.5
